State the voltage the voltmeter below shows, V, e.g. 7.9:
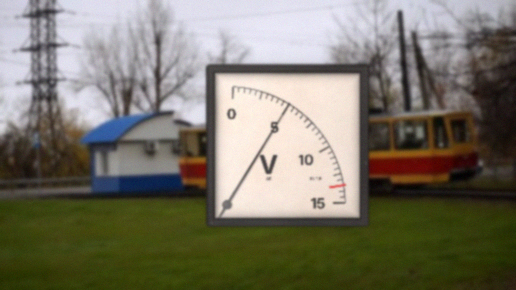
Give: 5
